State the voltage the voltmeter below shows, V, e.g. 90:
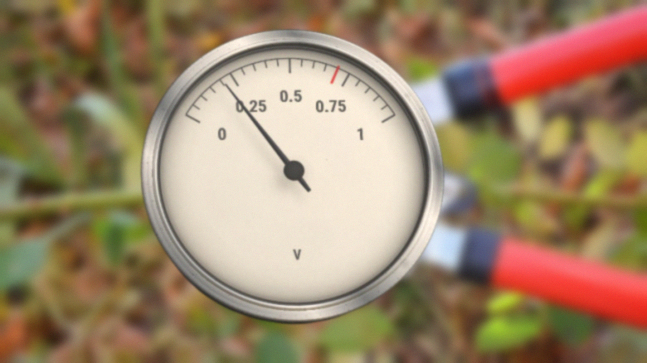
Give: 0.2
